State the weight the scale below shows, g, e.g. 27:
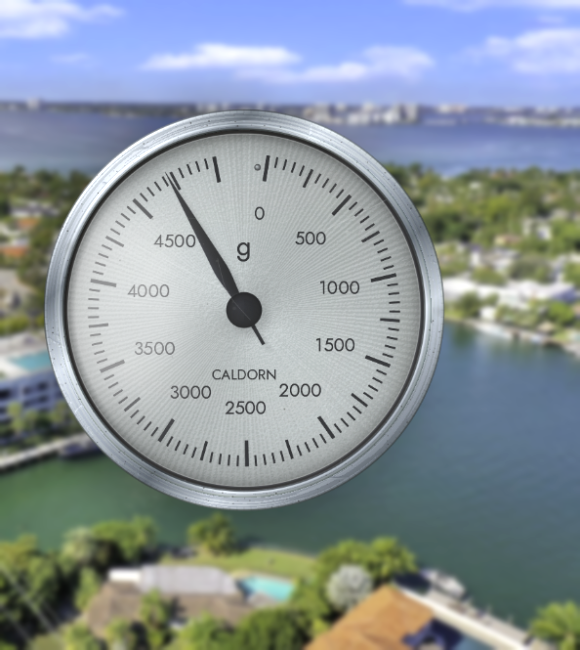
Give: 4725
